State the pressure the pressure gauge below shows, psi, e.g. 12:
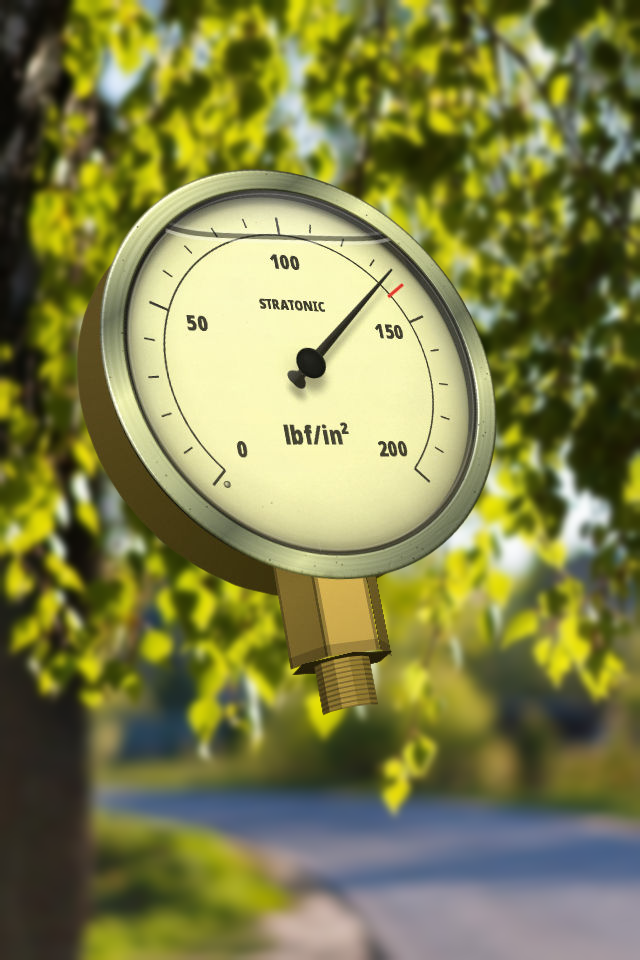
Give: 135
